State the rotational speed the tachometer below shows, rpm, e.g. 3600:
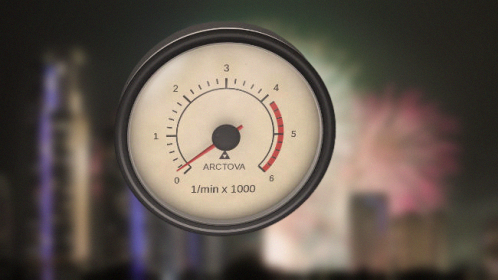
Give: 200
